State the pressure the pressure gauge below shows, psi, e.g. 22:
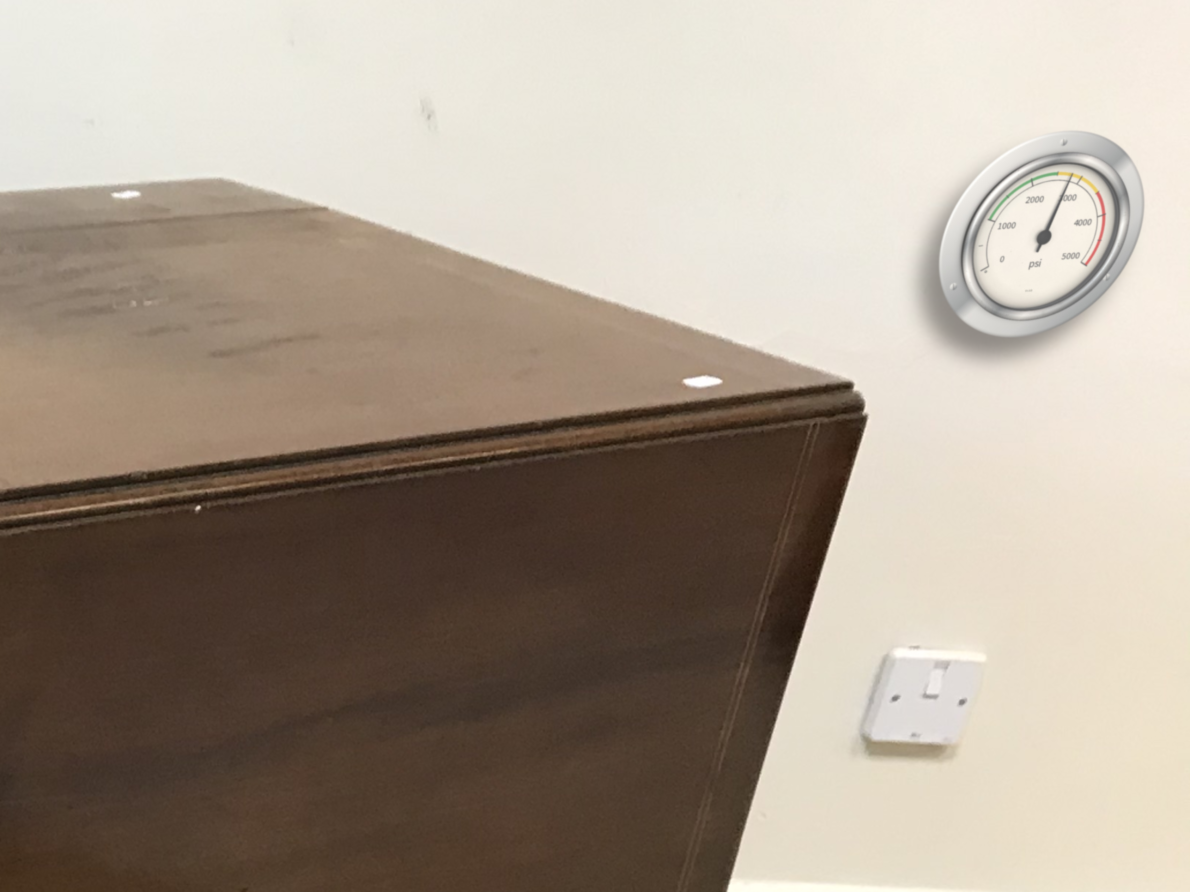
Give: 2750
